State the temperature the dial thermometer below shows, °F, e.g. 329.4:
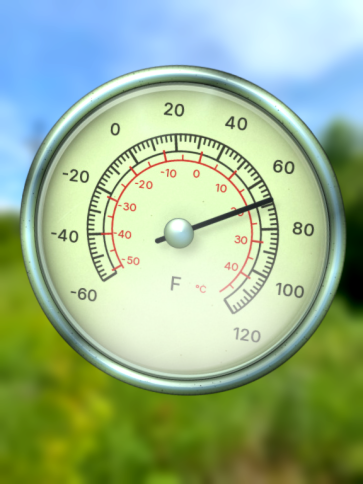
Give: 68
